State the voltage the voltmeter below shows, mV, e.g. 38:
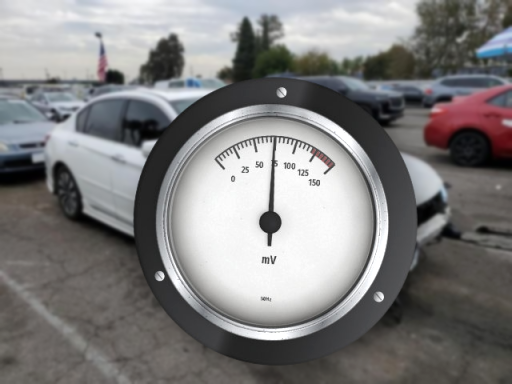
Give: 75
